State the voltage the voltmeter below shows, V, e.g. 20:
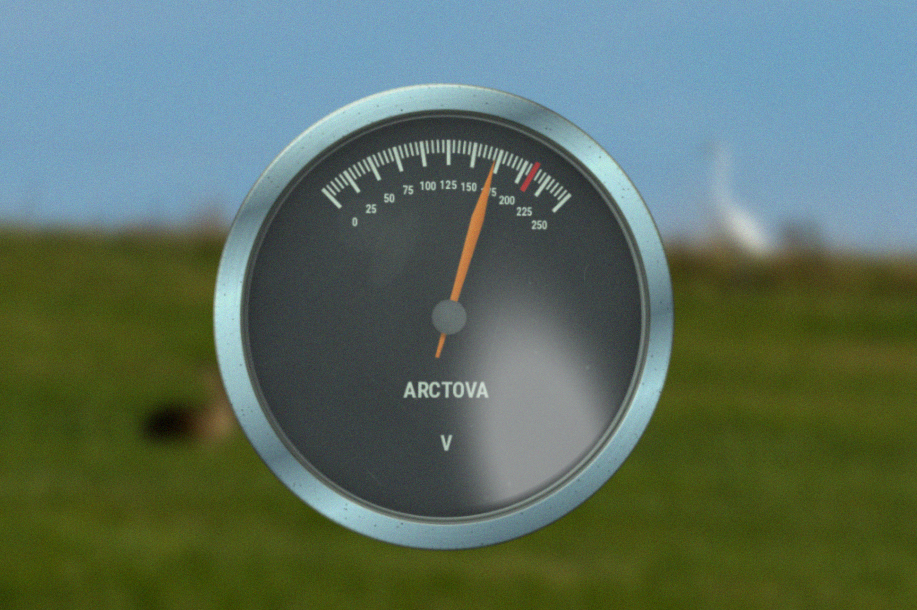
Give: 170
